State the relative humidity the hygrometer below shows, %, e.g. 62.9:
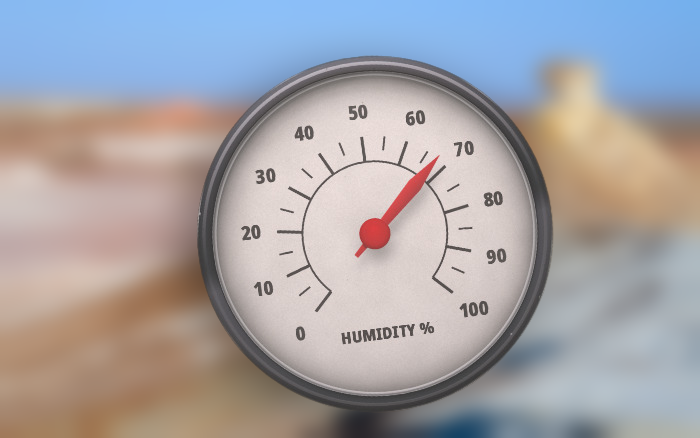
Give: 67.5
